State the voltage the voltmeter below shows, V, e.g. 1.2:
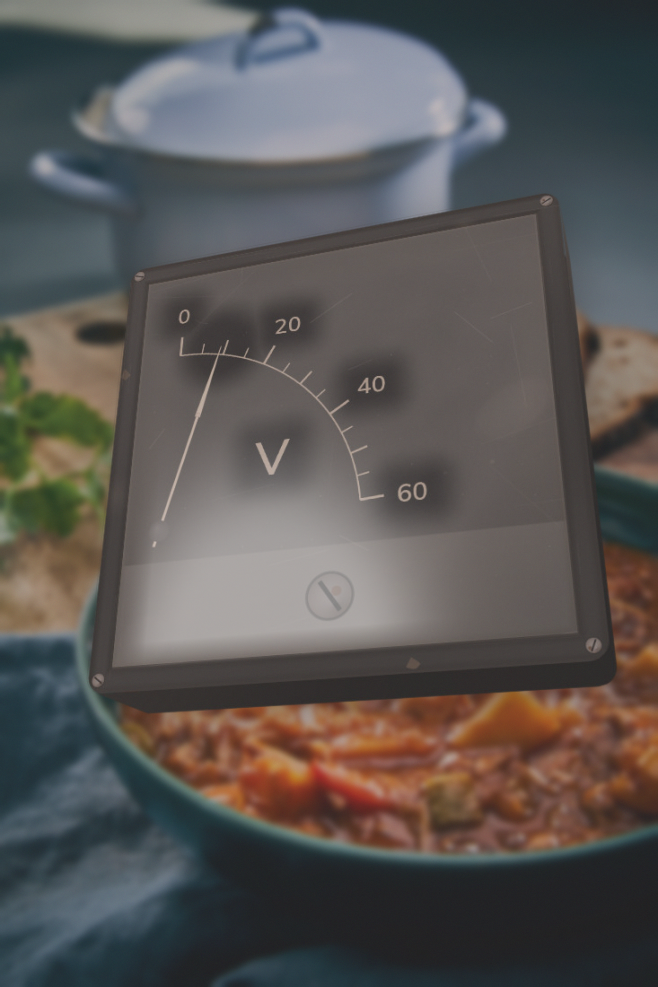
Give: 10
